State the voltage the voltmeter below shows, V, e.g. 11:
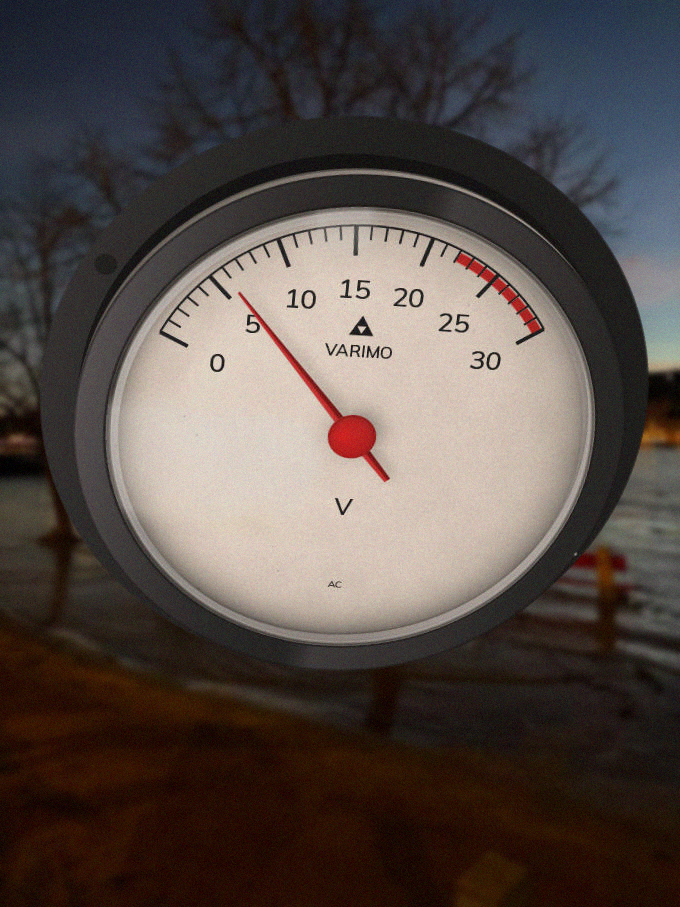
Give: 6
